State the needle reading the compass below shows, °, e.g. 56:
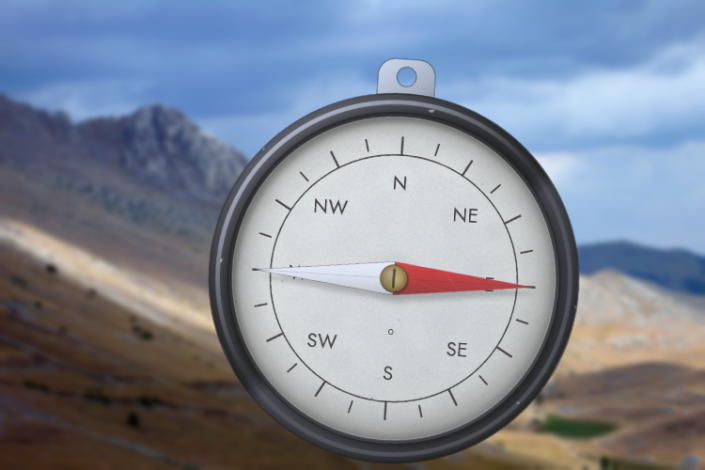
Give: 90
